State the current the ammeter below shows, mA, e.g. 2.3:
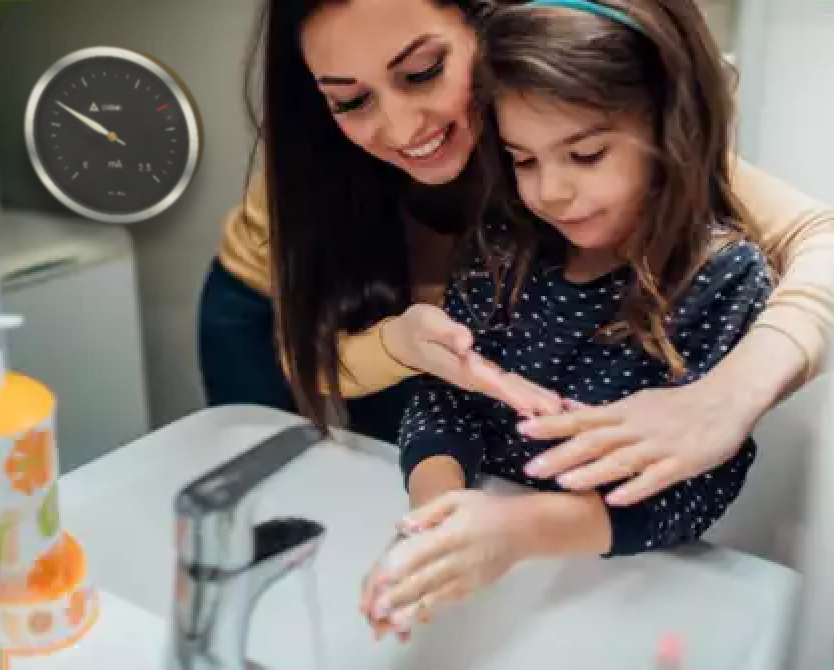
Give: 0.7
